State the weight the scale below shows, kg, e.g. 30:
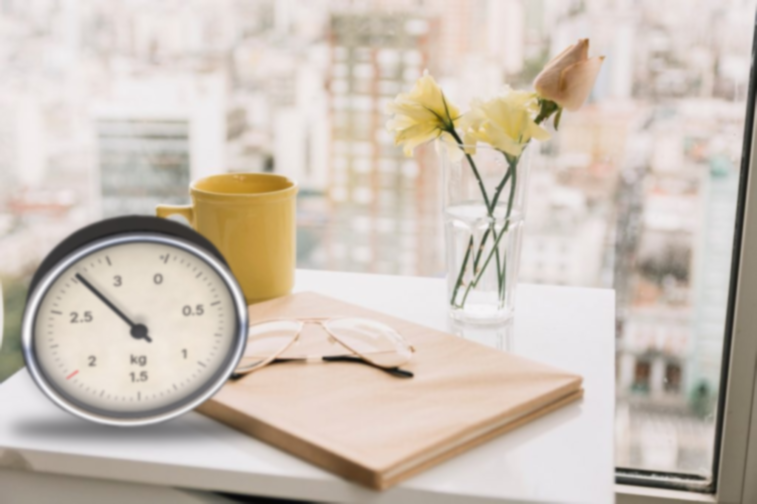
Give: 2.8
